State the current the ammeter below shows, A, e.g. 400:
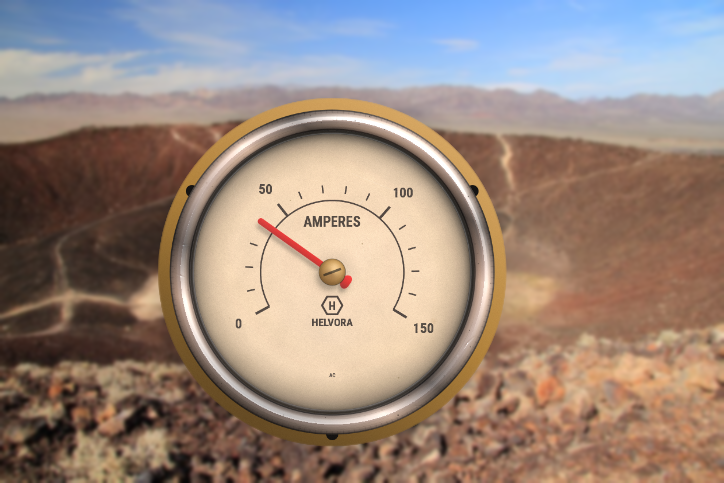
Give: 40
